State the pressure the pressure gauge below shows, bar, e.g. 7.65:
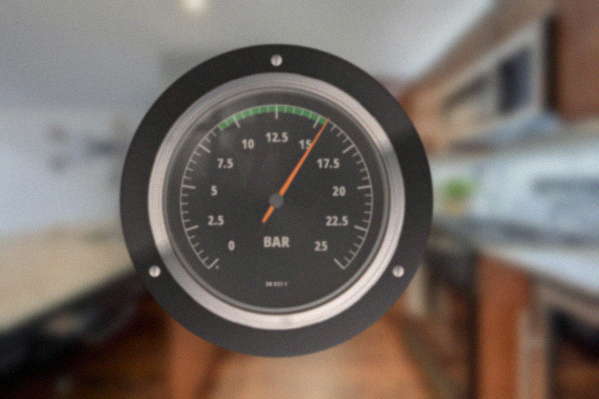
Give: 15.5
